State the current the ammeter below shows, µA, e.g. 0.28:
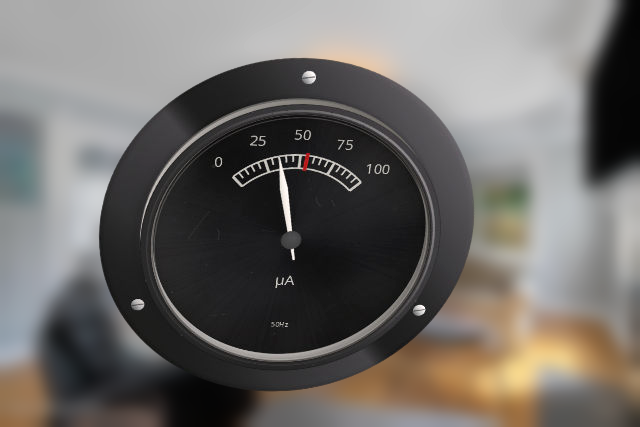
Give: 35
